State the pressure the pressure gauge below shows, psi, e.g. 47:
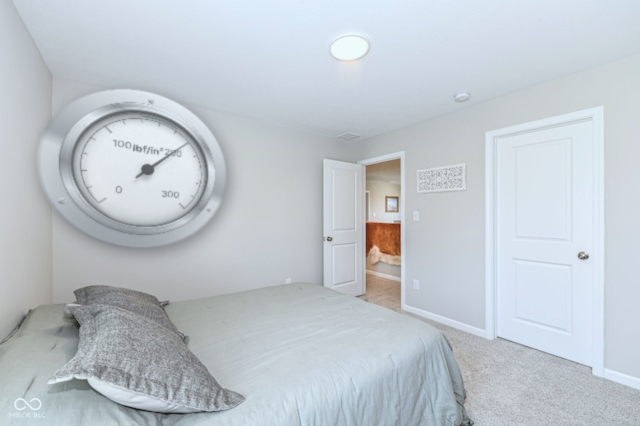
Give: 200
